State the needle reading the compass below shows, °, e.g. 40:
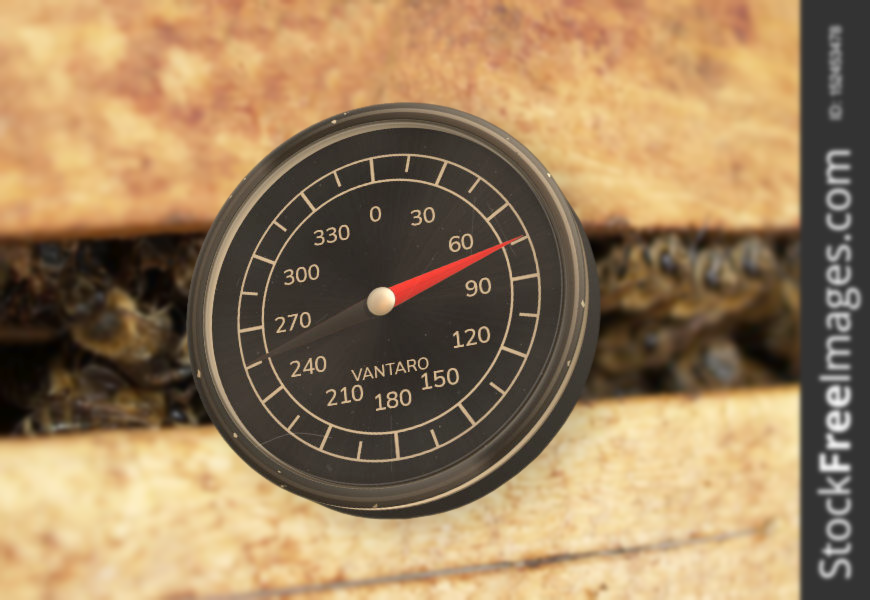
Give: 75
